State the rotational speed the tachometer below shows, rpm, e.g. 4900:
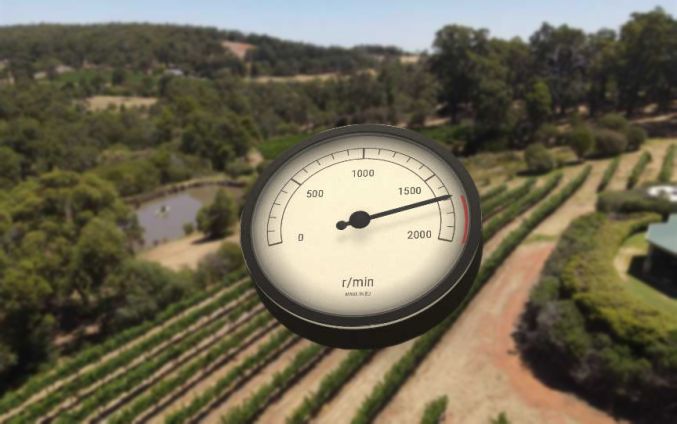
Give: 1700
